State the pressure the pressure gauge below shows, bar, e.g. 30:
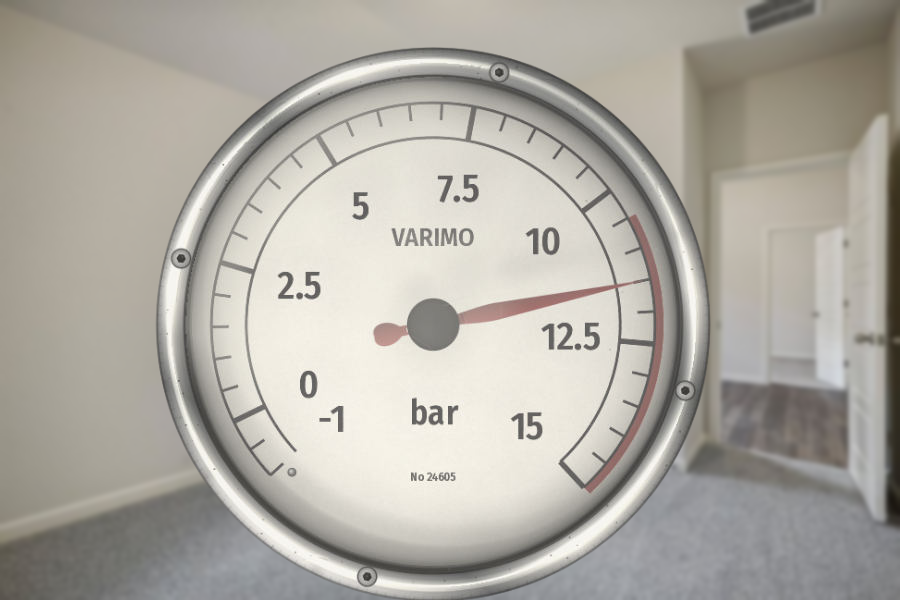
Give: 11.5
